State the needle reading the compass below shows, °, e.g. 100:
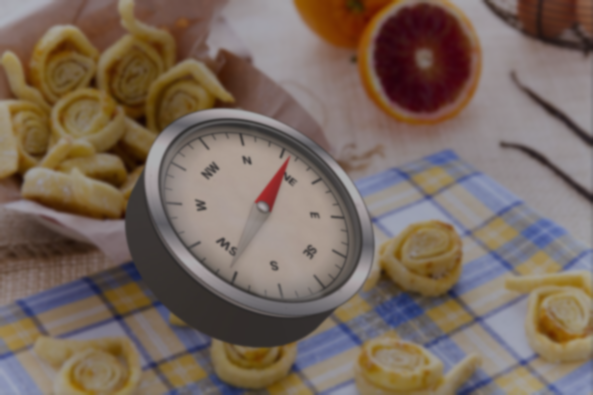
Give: 35
